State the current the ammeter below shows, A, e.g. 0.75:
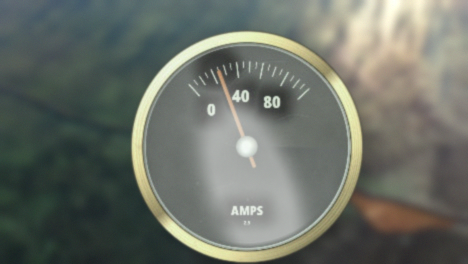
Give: 25
